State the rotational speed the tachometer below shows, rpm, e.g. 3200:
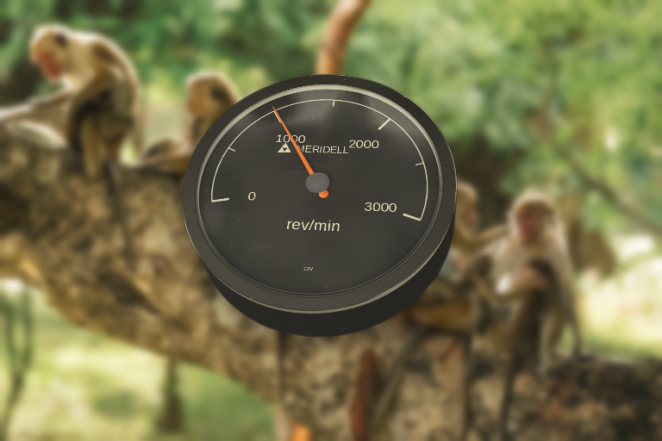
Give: 1000
